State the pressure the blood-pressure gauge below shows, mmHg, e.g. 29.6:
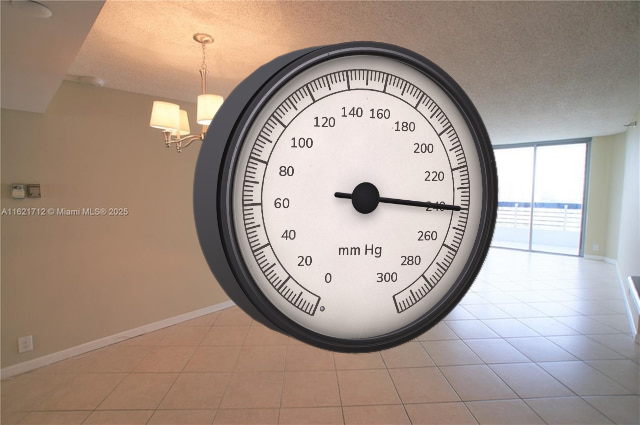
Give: 240
